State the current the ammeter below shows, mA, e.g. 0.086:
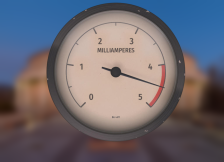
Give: 4.5
